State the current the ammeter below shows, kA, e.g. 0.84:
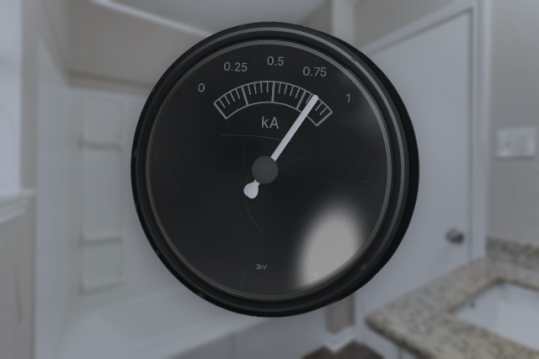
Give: 0.85
